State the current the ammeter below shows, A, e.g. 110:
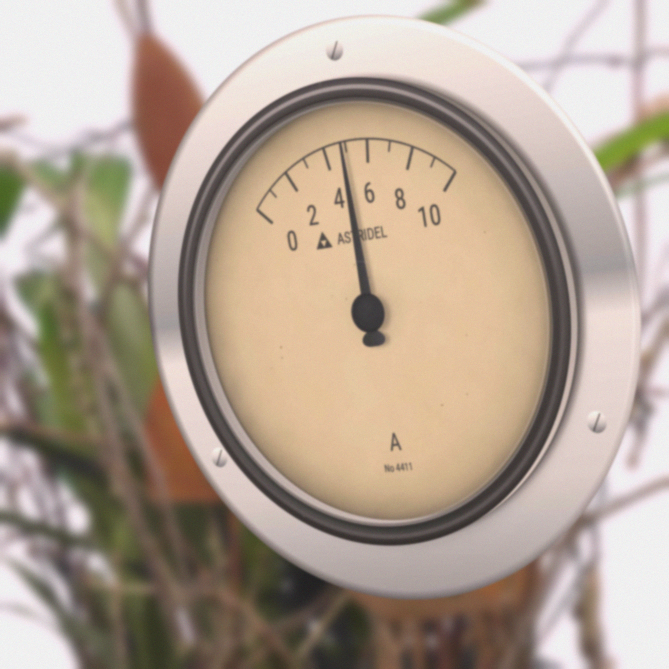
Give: 5
